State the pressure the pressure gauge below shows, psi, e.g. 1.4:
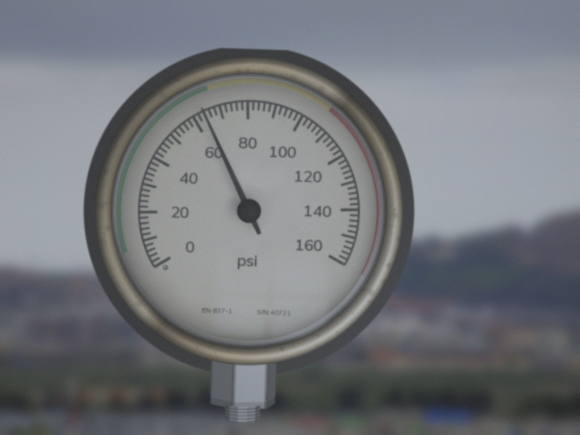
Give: 64
